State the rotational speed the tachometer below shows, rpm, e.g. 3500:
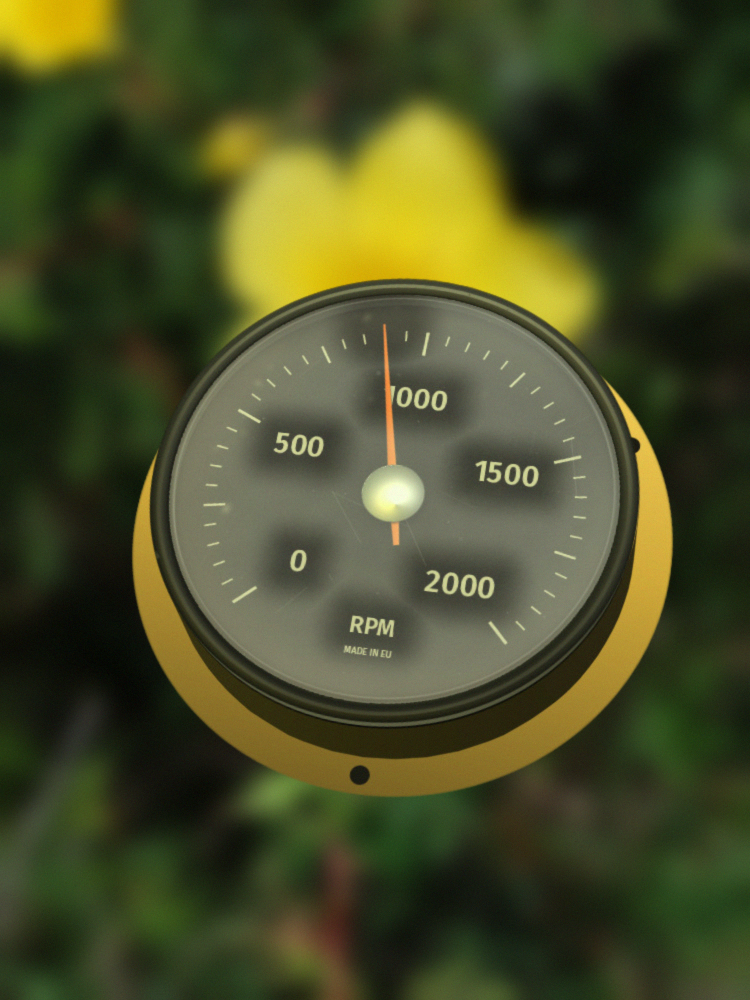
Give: 900
